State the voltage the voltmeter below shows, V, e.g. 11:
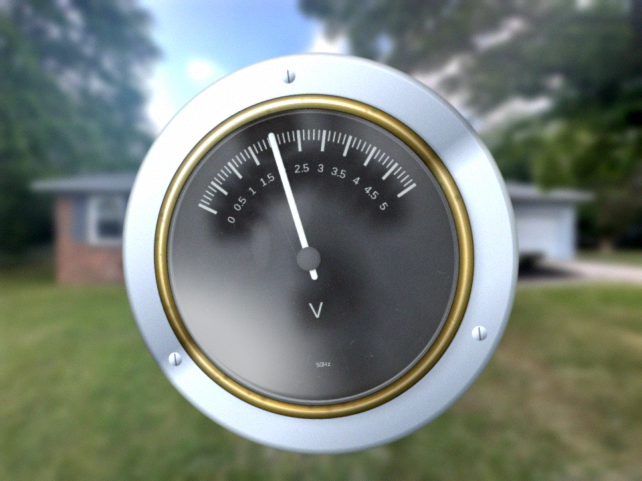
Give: 2
